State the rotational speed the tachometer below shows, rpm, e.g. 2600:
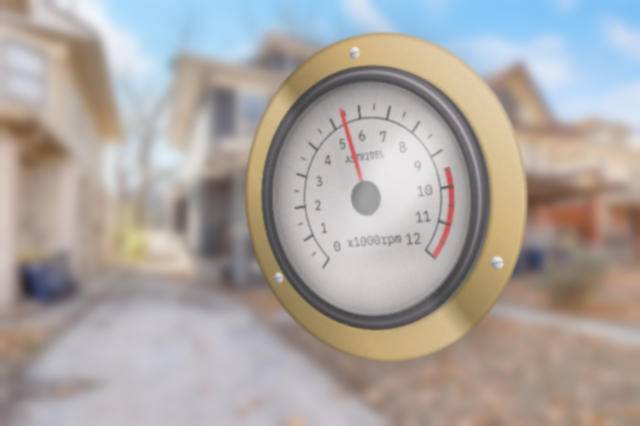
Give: 5500
